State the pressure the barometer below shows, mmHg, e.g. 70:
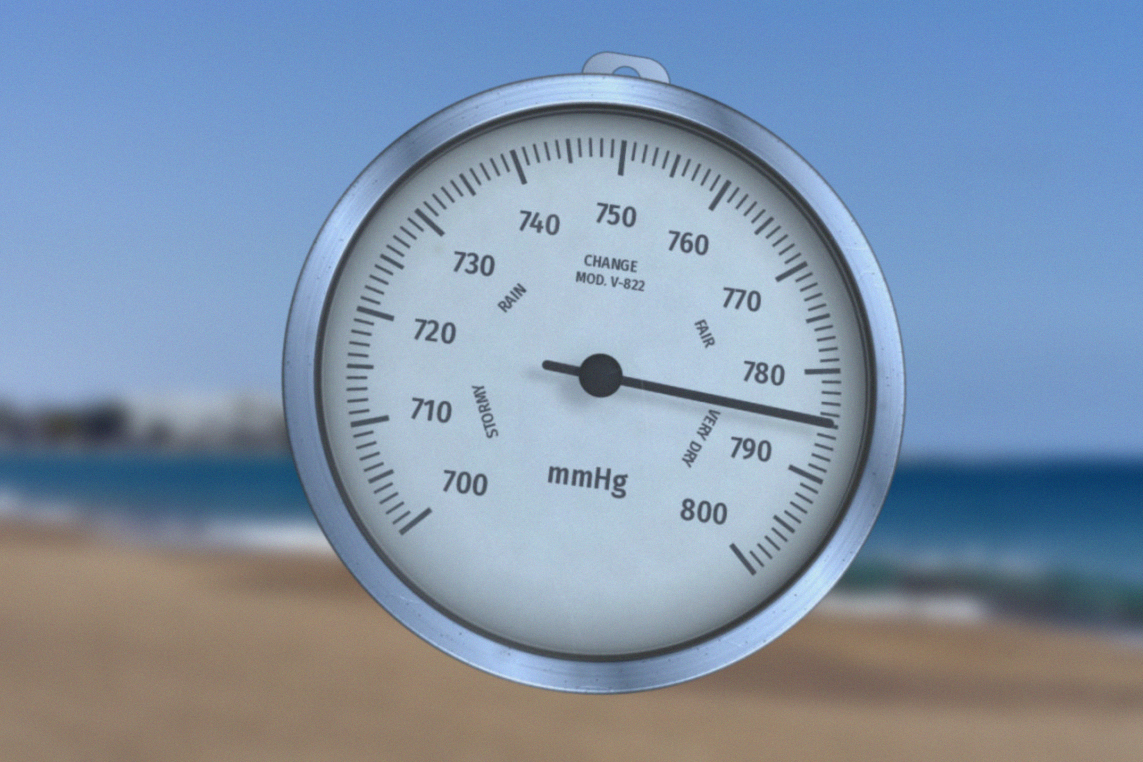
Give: 785
